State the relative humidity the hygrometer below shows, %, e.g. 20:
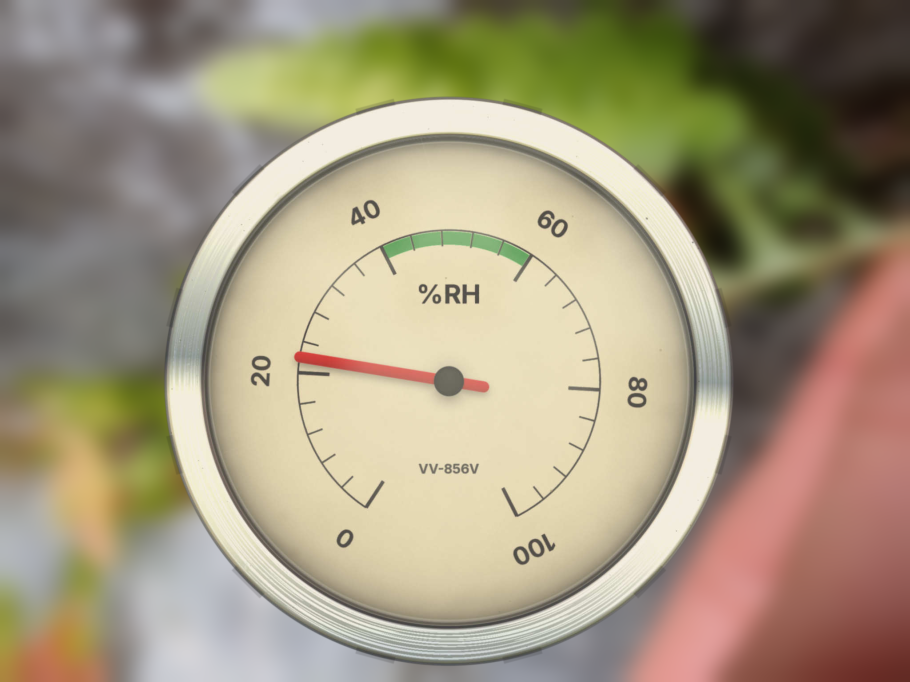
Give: 22
